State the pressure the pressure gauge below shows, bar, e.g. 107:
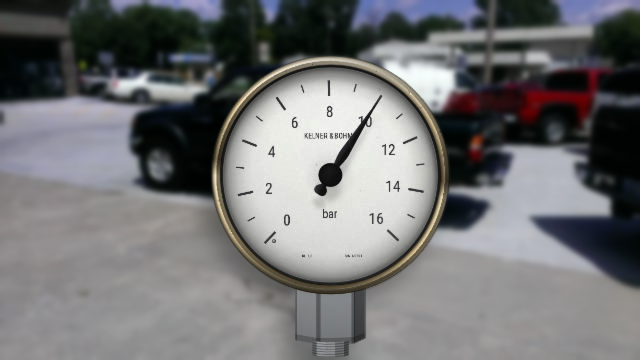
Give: 10
